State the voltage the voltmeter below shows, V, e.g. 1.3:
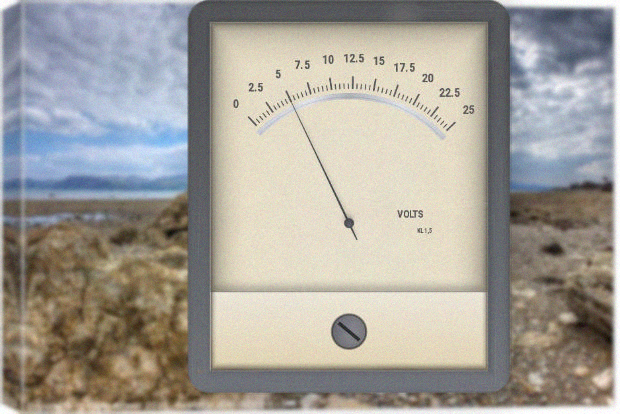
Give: 5
